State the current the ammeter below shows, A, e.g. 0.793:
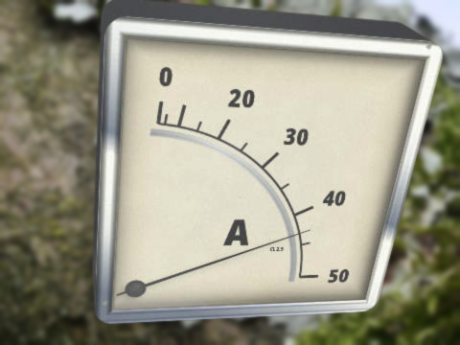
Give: 42.5
